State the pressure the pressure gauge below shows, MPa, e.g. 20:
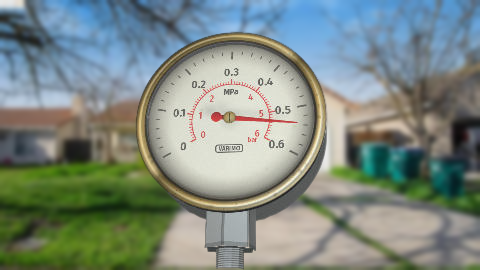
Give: 0.54
